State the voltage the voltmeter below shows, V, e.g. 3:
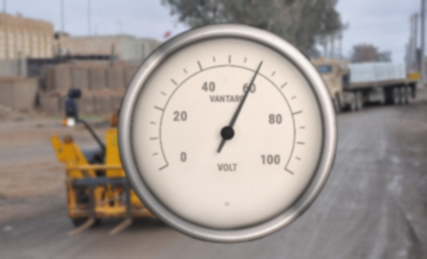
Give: 60
